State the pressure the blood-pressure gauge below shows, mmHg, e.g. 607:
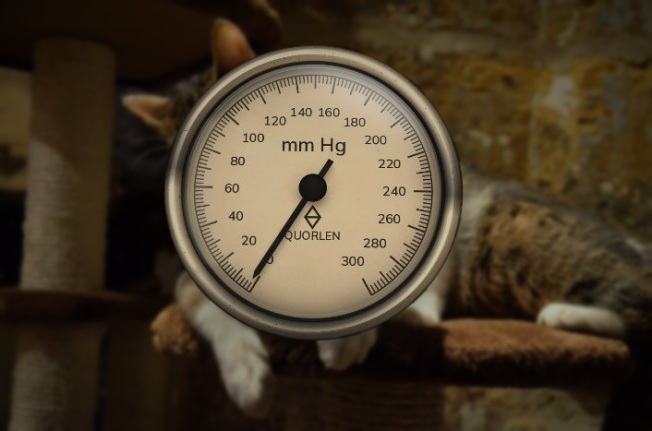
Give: 2
